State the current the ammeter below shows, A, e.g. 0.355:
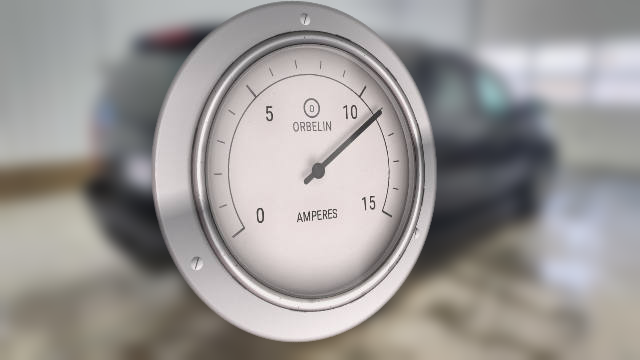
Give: 11
